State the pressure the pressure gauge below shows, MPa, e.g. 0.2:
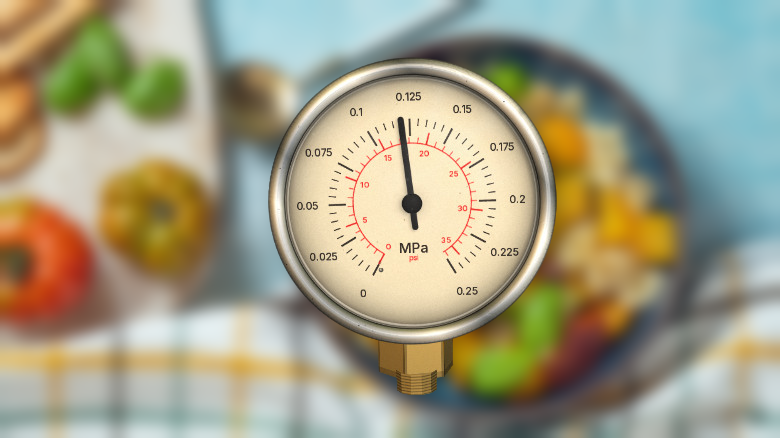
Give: 0.12
